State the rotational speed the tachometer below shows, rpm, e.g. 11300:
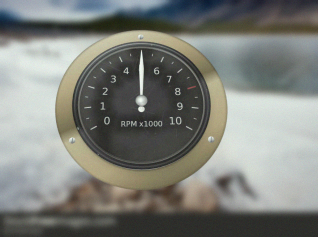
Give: 5000
